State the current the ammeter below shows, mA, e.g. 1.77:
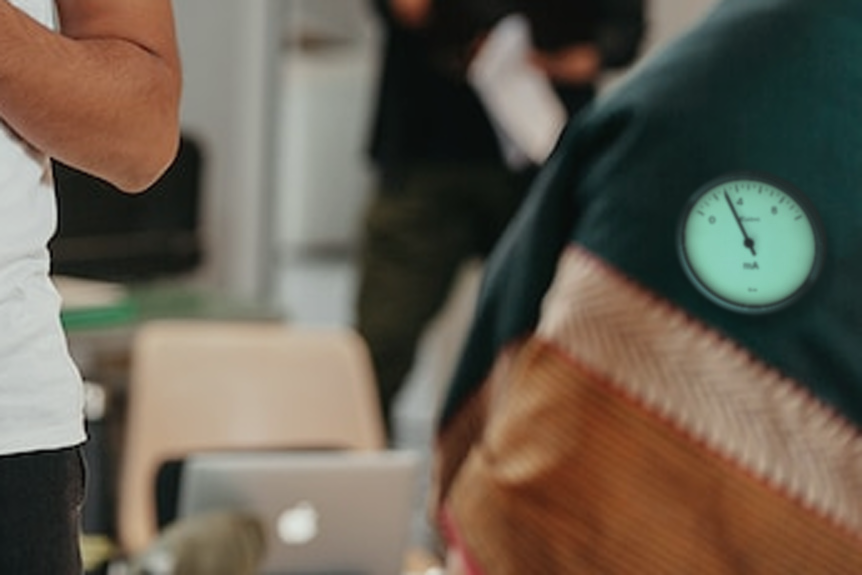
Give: 3
